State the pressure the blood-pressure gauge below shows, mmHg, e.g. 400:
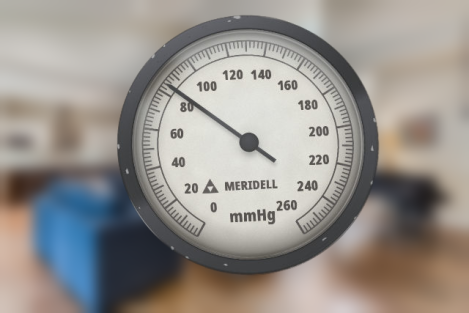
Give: 84
